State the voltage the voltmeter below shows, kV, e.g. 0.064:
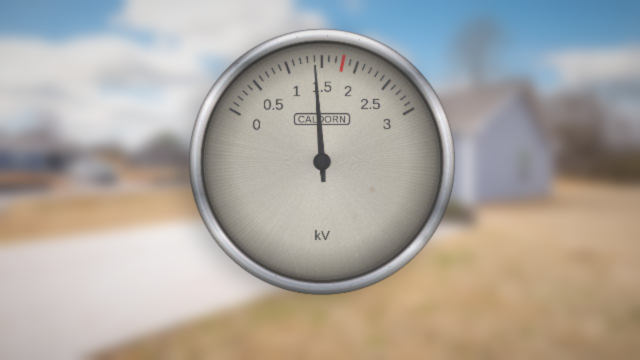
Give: 1.4
